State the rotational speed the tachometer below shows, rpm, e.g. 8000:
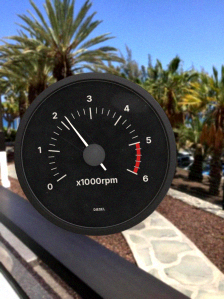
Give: 2200
